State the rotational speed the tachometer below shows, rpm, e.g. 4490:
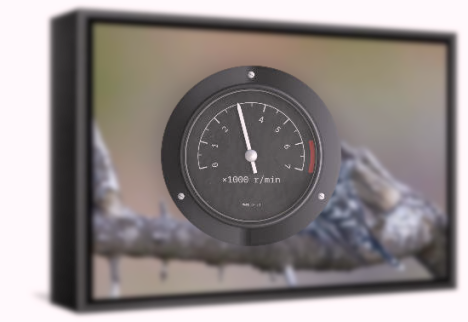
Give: 3000
